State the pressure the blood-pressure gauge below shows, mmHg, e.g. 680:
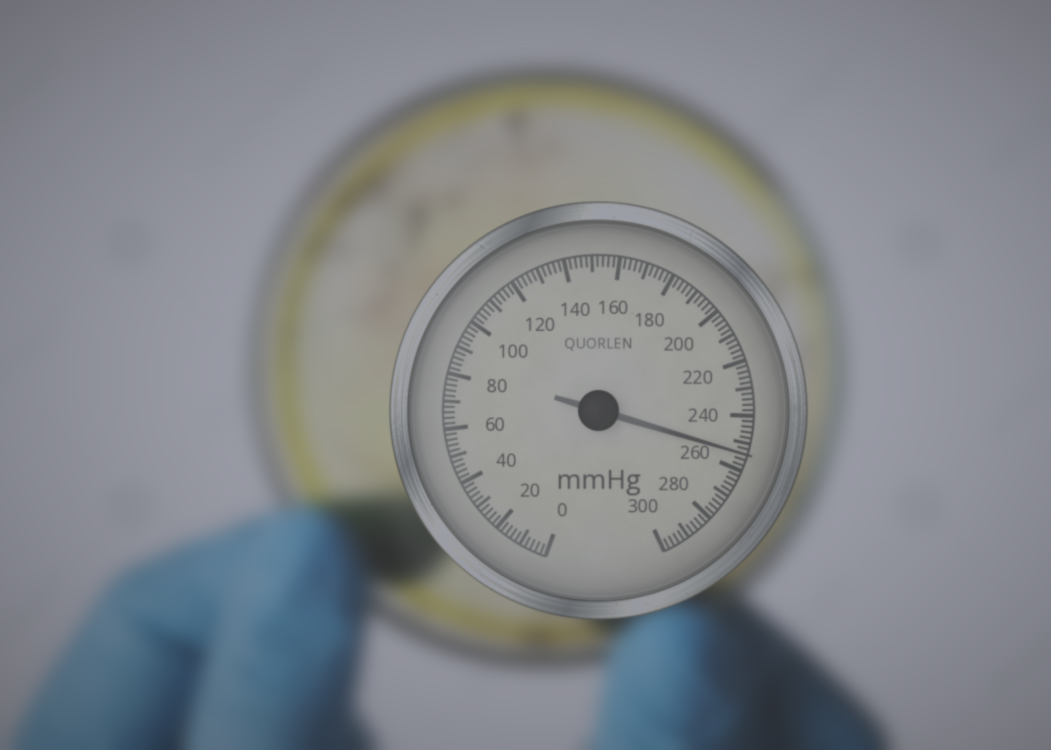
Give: 254
